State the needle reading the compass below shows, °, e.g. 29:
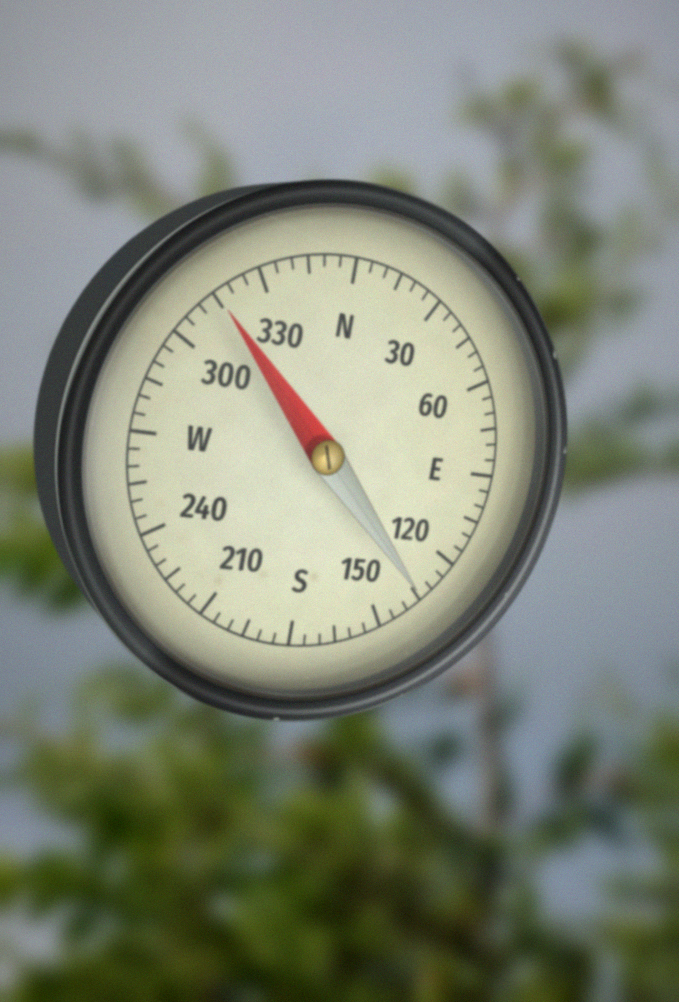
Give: 315
